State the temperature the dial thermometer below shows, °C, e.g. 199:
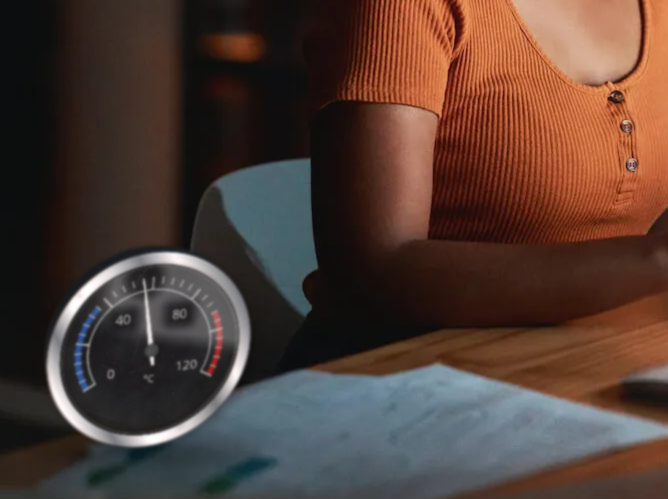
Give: 56
